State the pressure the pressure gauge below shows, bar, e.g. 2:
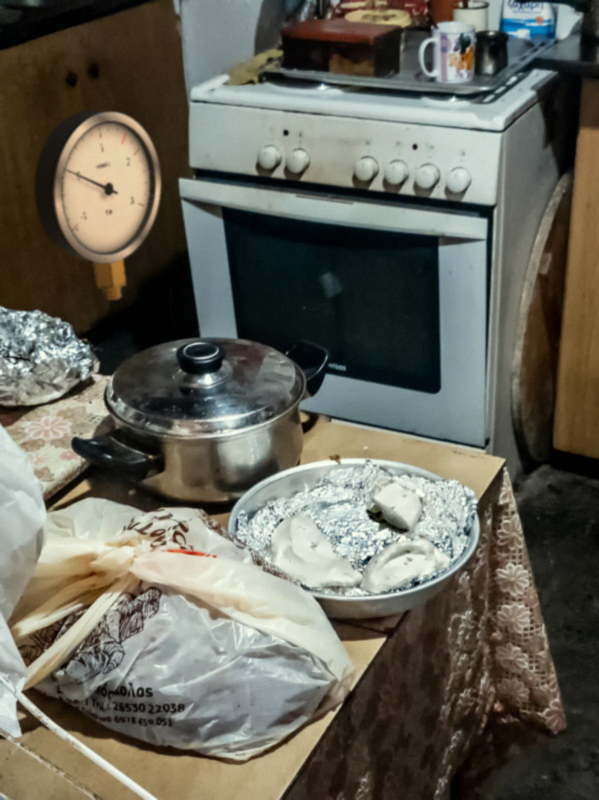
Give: 0
